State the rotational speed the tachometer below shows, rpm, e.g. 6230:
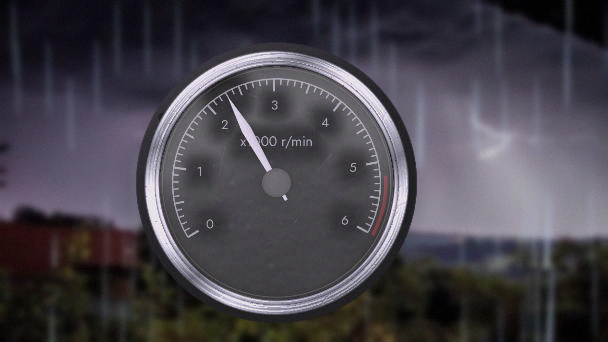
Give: 2300
